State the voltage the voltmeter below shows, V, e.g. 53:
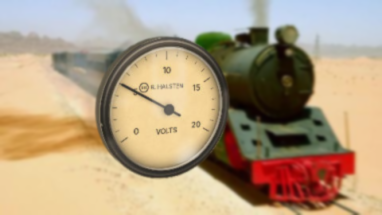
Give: 5
